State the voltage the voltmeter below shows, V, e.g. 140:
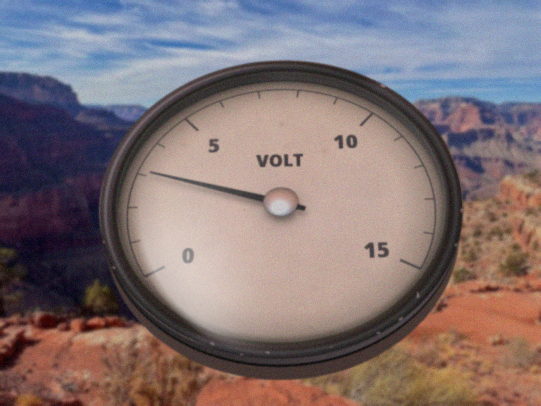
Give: 3
